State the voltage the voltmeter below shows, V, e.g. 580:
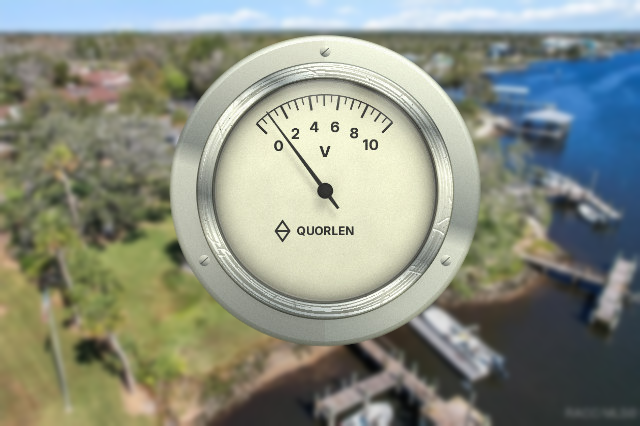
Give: 1
